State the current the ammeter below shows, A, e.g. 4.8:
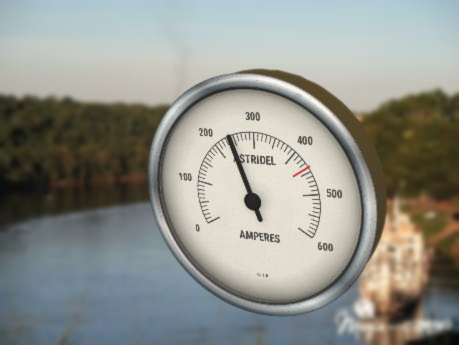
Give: 250
